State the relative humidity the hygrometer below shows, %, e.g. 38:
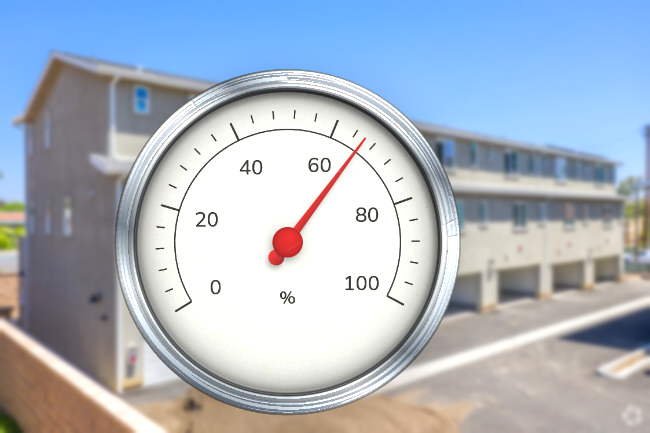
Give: 66
